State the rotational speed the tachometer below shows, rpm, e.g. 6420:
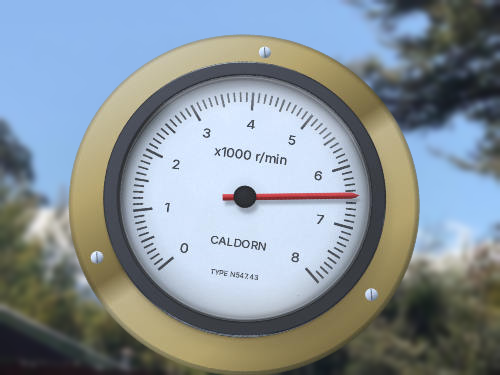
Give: 6500
